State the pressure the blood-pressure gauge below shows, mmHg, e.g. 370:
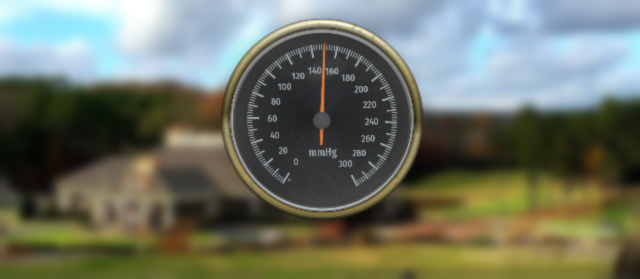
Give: 150
